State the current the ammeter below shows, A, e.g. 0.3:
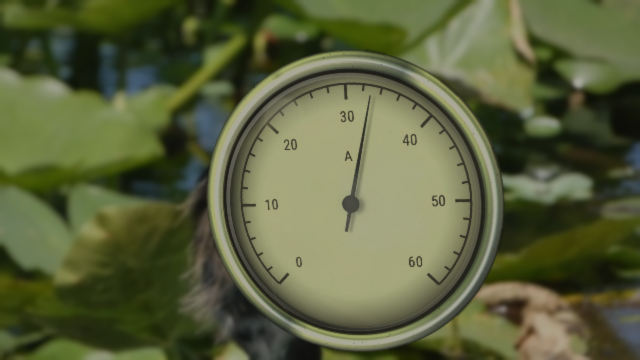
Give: 33
